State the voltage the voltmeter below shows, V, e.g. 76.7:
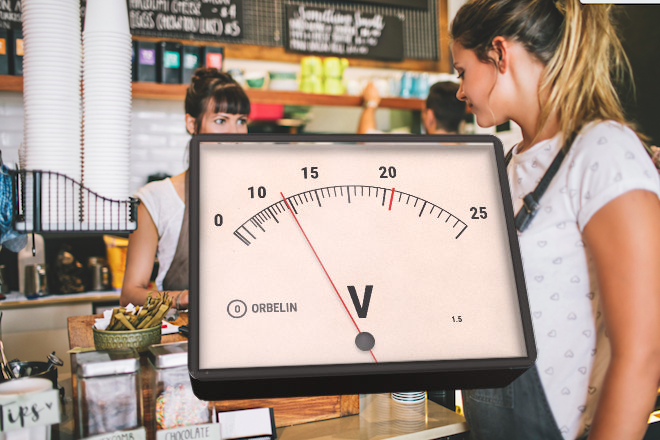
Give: 12
